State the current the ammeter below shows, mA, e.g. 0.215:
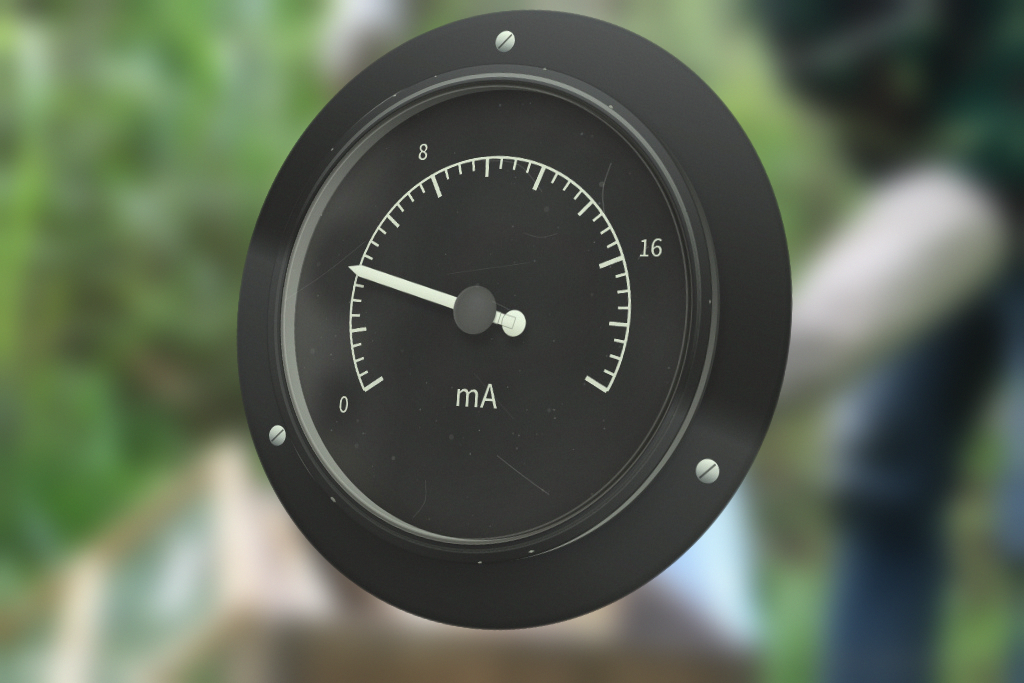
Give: 4
